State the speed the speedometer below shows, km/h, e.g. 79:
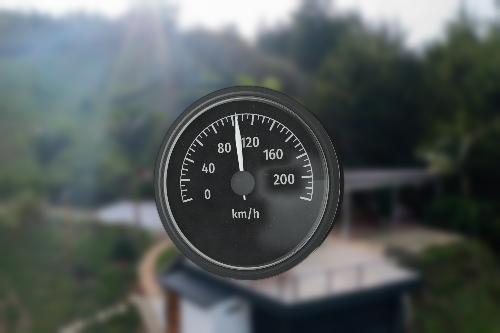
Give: 105
